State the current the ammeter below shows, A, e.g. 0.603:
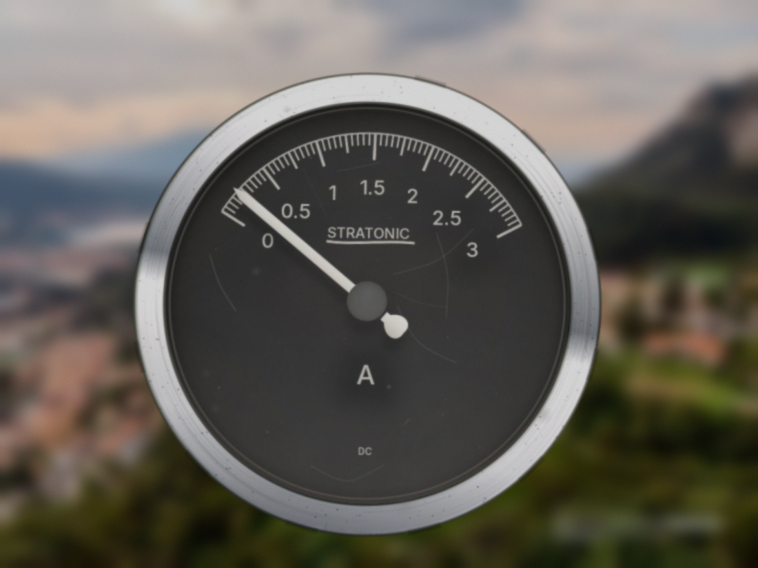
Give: 0.2
